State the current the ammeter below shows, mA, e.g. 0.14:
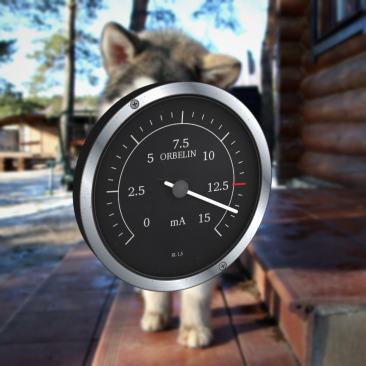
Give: 13.75
